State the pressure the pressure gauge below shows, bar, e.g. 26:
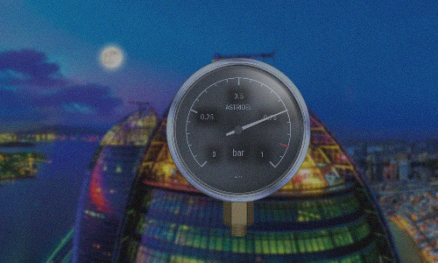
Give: 0.75
